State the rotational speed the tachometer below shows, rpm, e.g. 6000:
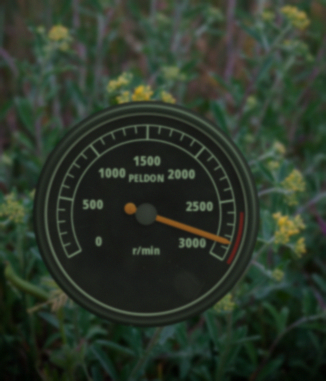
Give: 2850
